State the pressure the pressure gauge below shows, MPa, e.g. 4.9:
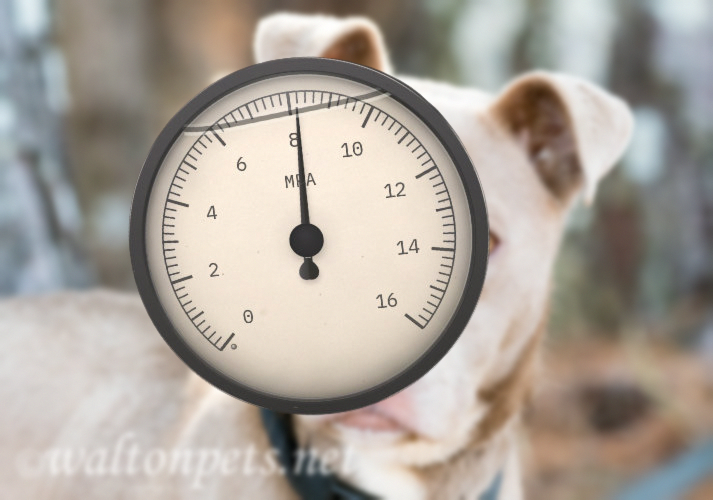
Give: 8.2
